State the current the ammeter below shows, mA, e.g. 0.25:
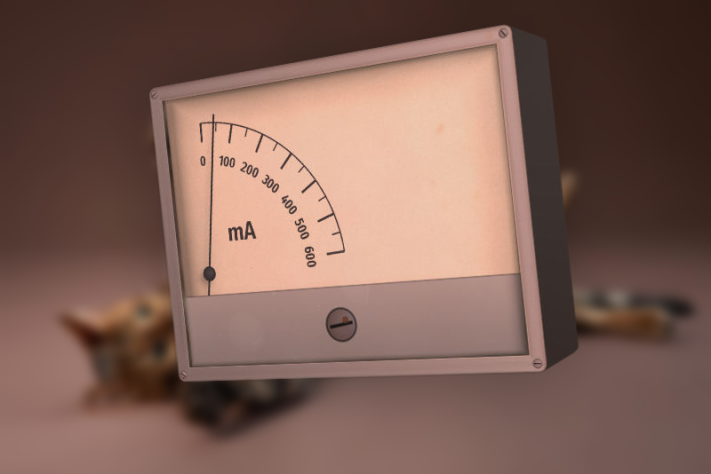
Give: 50
